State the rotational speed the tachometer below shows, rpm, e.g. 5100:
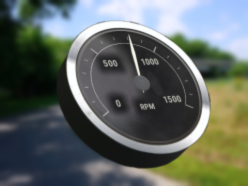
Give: 800
